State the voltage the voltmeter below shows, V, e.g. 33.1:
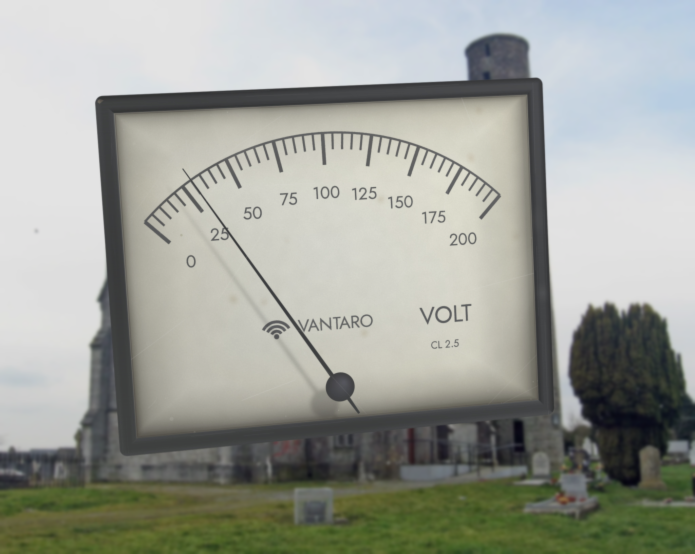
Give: 30
